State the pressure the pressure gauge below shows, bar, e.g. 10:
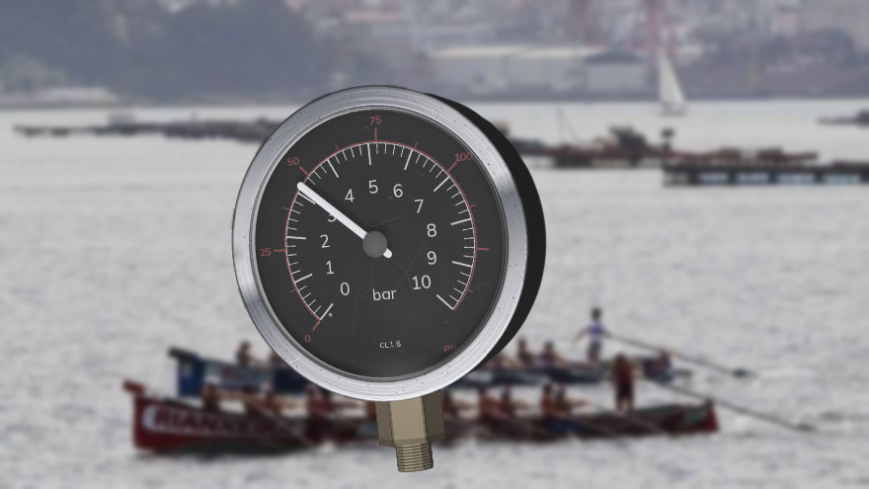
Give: 3.2
